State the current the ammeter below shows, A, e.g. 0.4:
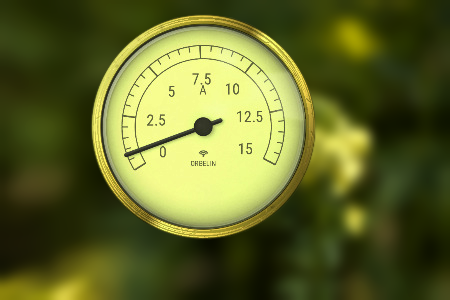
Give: 0.75
